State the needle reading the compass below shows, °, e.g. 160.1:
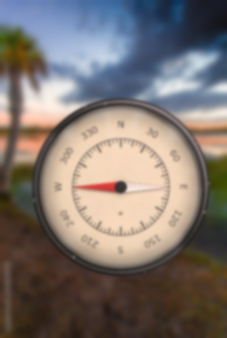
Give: 270
